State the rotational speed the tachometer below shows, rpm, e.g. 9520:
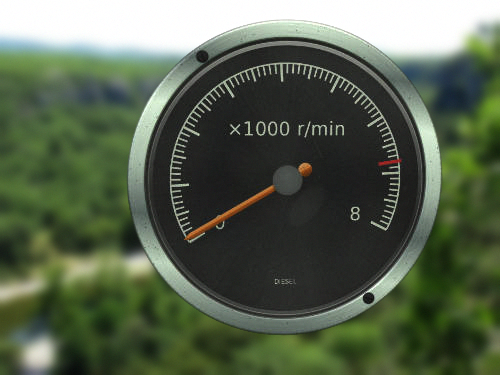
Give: 100
